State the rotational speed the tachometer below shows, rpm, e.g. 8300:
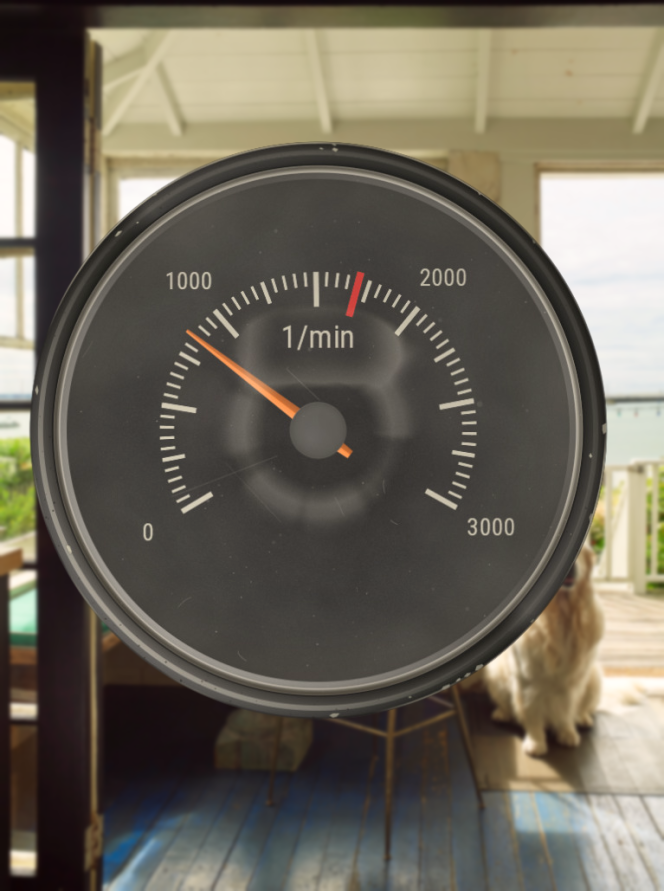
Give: 850
